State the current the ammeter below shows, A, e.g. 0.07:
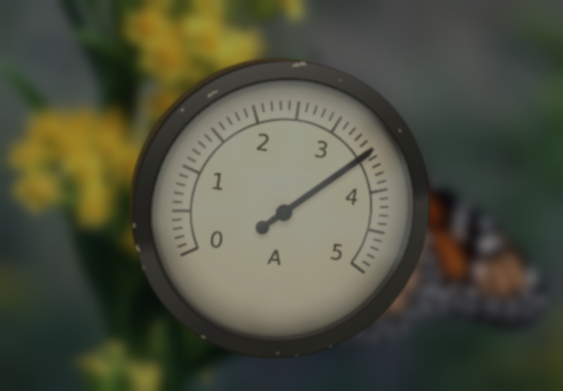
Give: 3.5
